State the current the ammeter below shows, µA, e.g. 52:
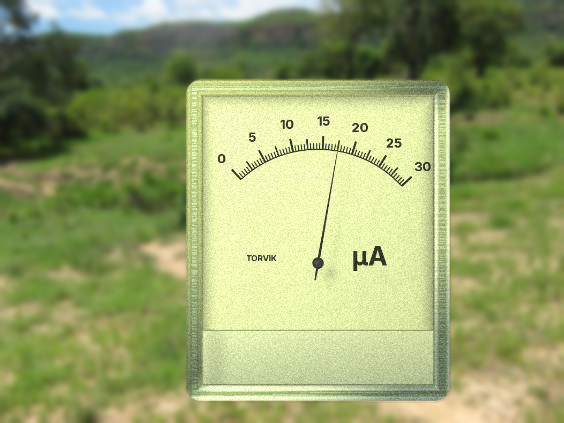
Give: 17.5
